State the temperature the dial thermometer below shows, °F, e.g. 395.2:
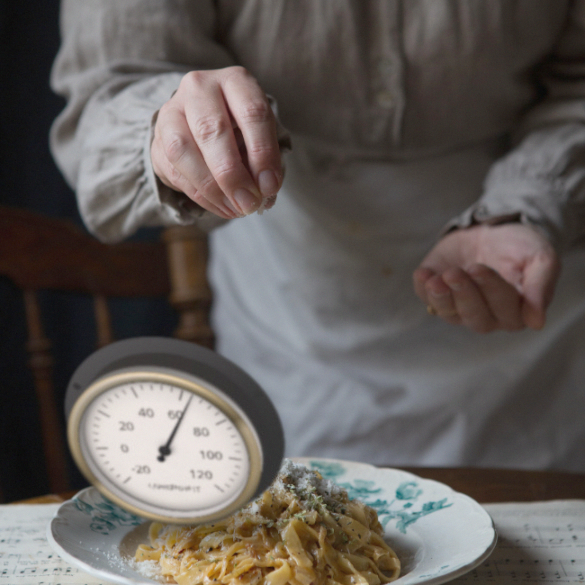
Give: 64
